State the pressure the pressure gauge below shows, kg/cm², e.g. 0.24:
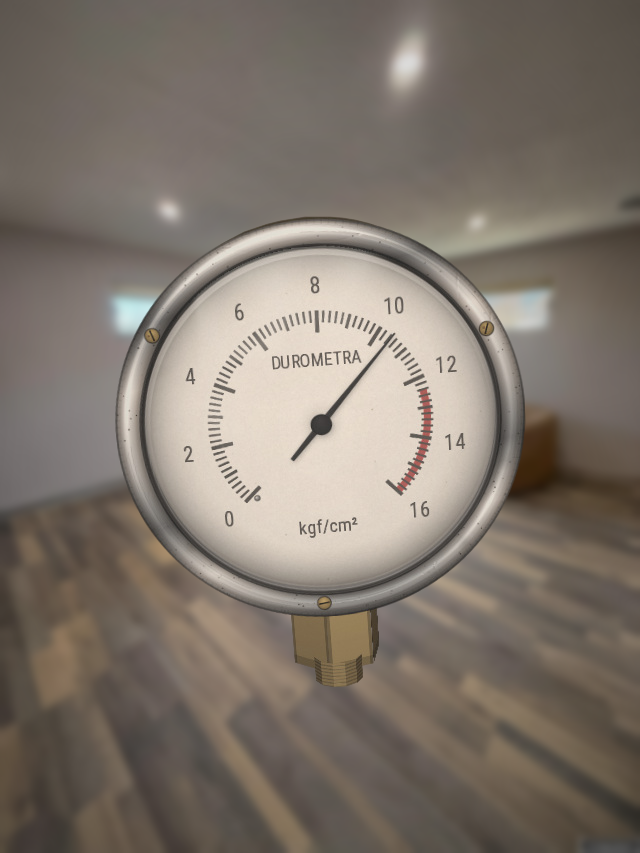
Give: 10.4
